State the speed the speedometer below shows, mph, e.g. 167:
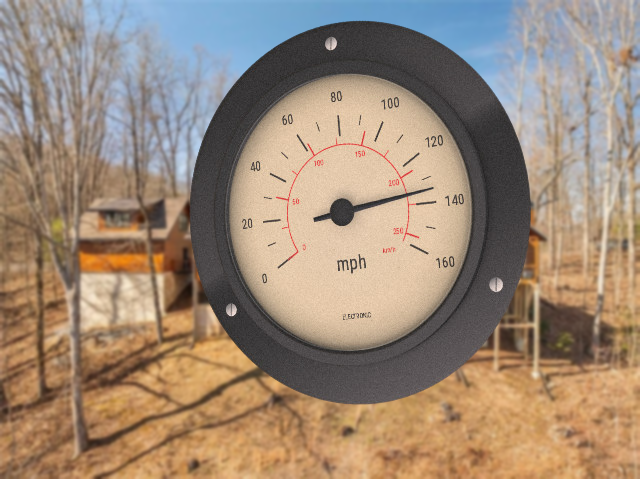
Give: 135
